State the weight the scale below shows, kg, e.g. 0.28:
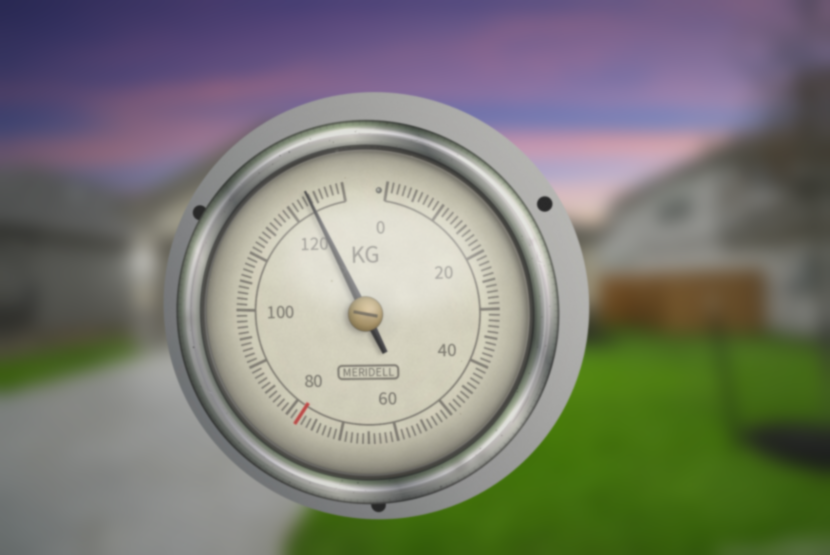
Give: 124
